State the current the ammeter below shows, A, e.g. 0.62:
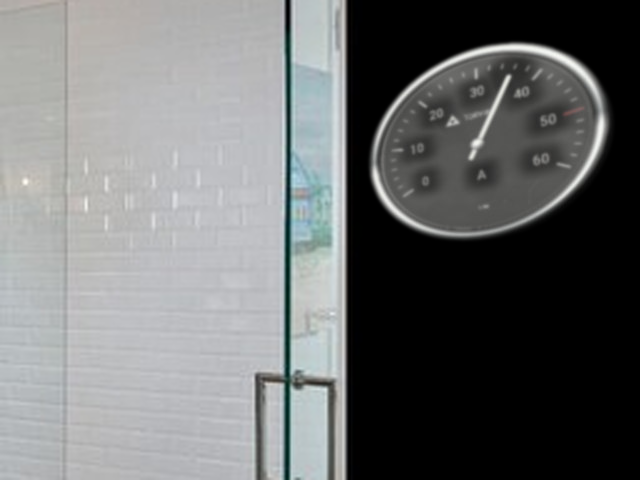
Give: 36
